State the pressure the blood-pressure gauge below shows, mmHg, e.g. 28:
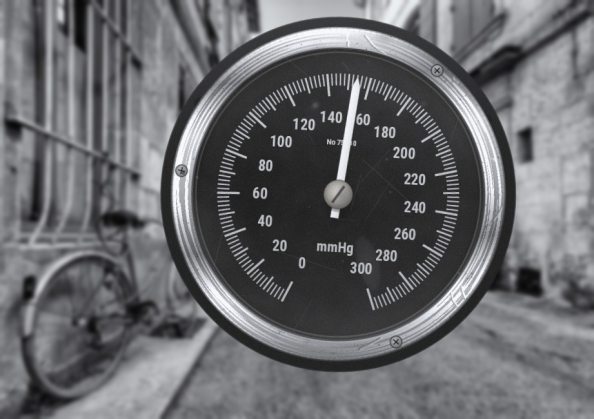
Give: 154
